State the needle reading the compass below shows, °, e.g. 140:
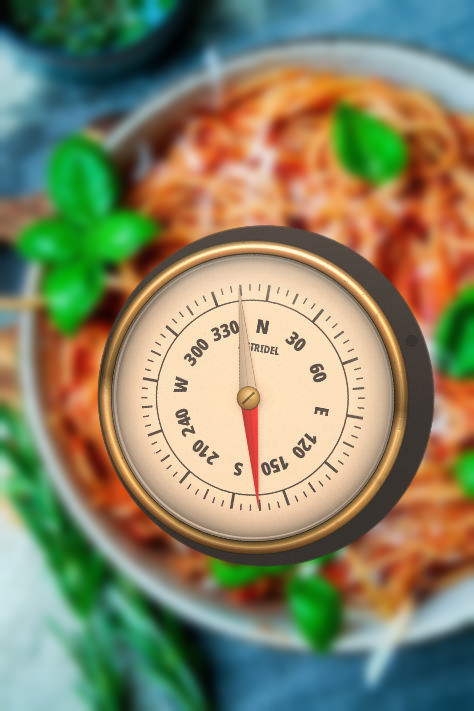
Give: 165
